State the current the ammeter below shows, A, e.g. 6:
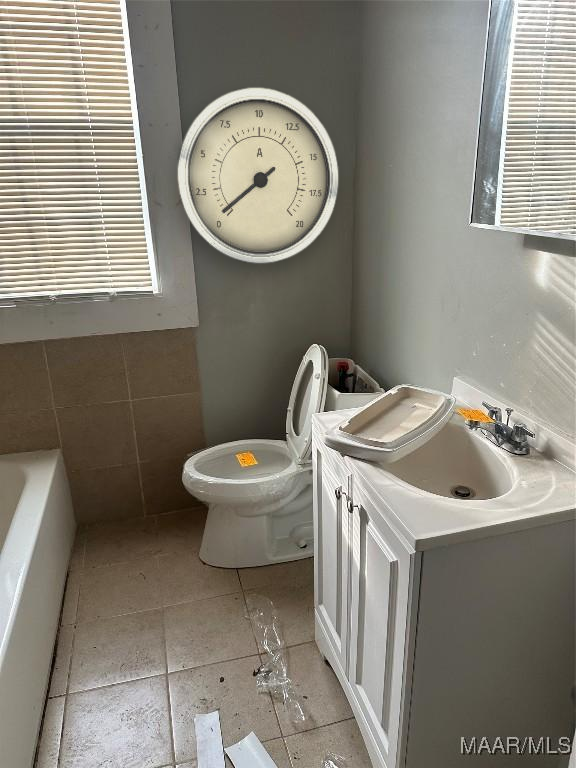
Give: 0.5
